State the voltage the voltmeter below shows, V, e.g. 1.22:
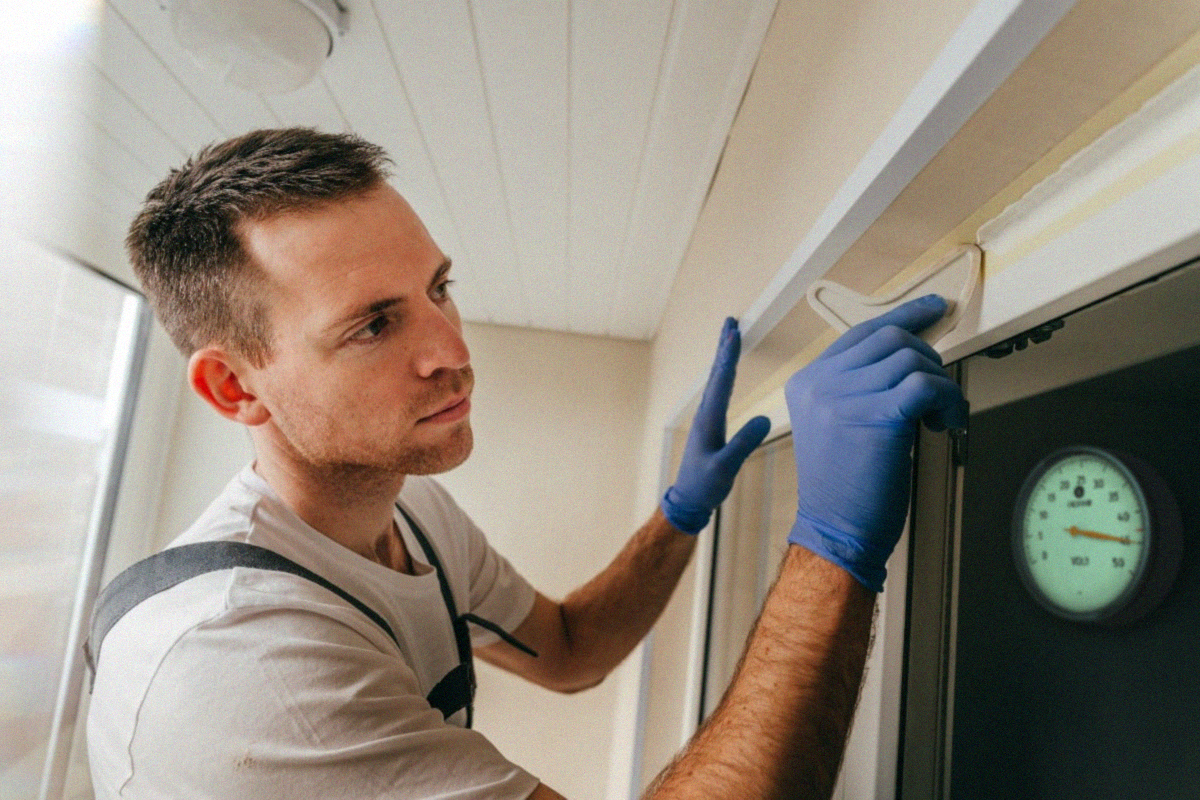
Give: 45
